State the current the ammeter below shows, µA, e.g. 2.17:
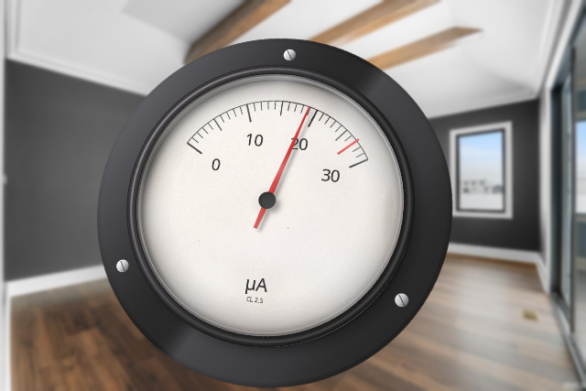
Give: 19
